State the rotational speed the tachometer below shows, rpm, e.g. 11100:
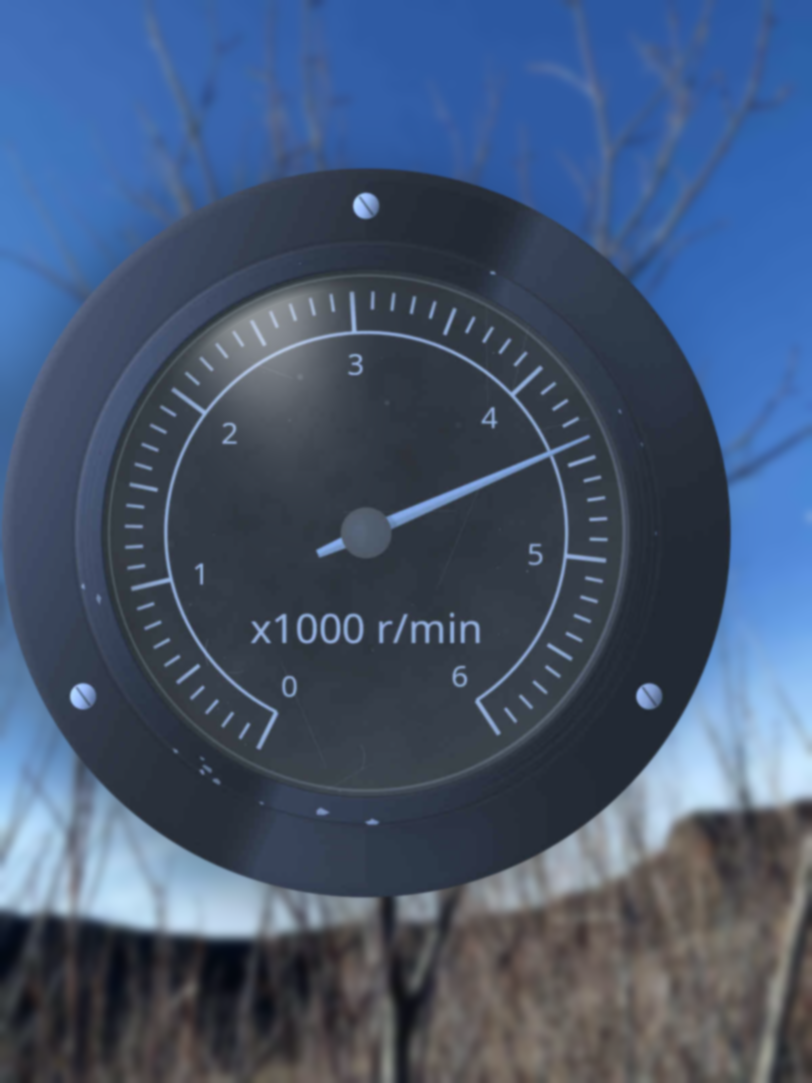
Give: 4400
